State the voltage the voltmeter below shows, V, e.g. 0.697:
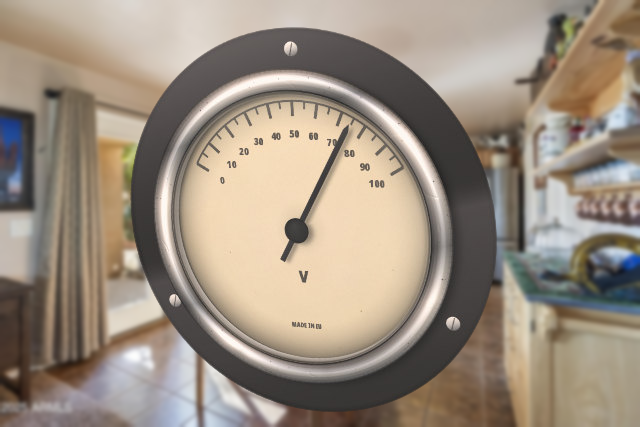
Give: 75
